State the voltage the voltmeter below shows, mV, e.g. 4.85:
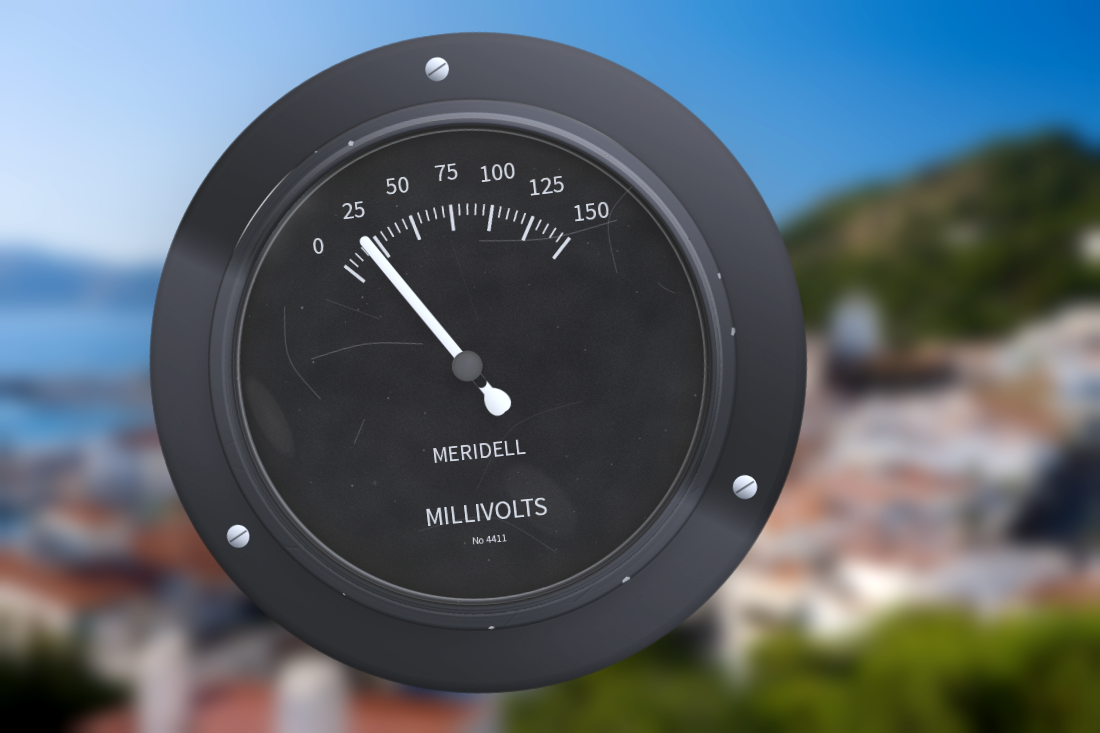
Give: 20
